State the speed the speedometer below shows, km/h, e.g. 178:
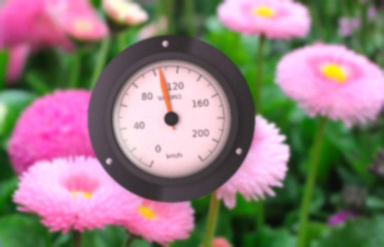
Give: 105
